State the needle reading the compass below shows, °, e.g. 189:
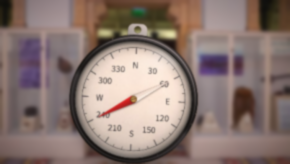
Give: 240
